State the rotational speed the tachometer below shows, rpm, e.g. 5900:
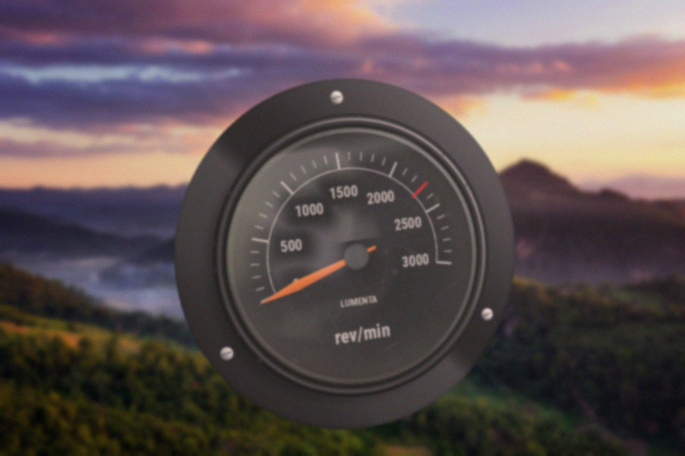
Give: 0
